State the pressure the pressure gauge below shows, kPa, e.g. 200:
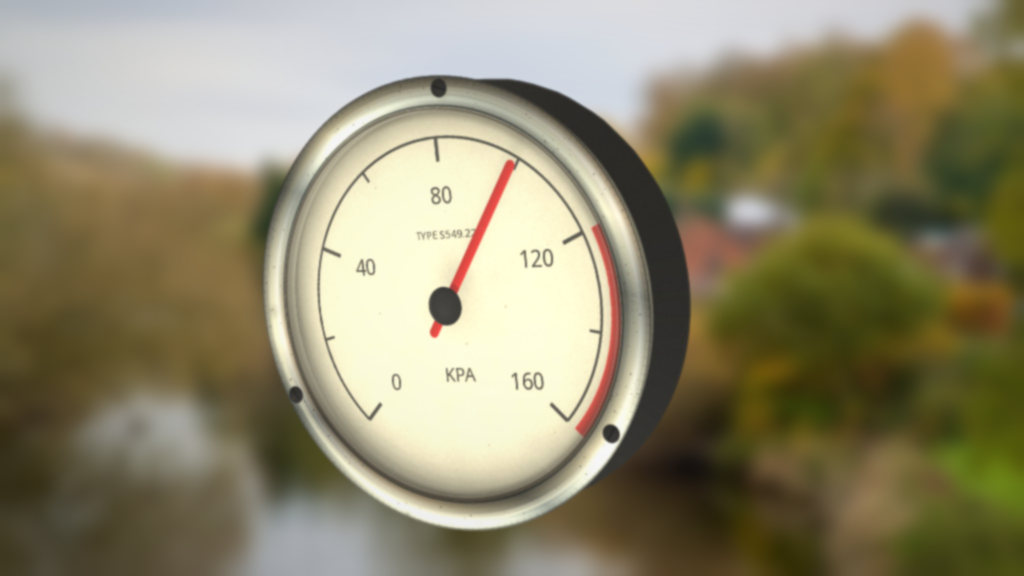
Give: 100
